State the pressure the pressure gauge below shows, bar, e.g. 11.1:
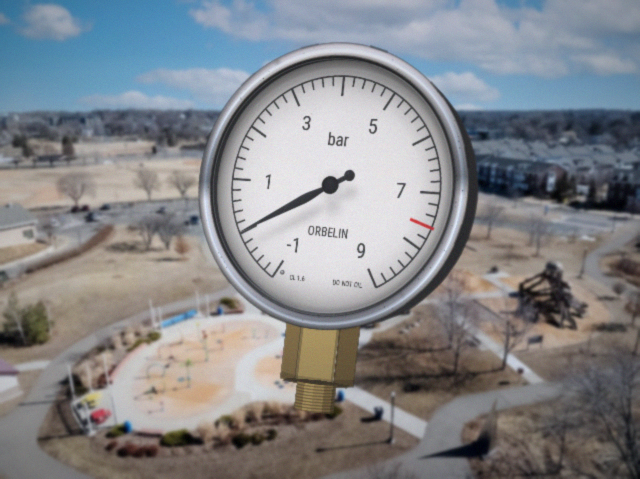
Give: 0
